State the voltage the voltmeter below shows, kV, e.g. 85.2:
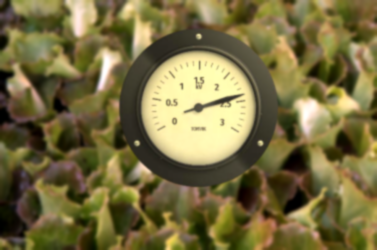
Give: 2.4
